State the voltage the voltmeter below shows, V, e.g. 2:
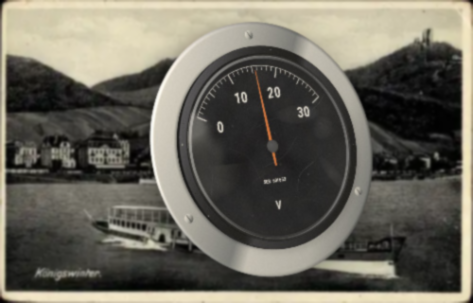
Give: 15
